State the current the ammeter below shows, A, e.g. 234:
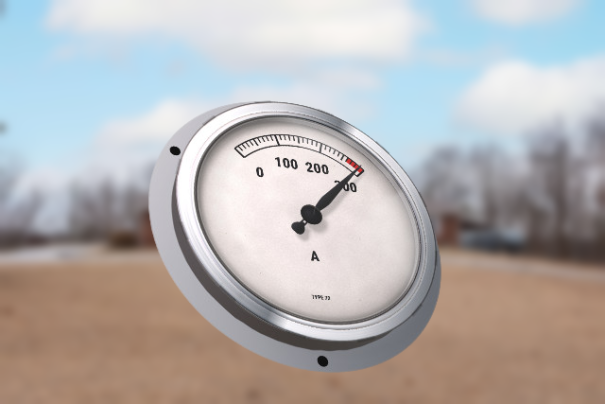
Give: 290
